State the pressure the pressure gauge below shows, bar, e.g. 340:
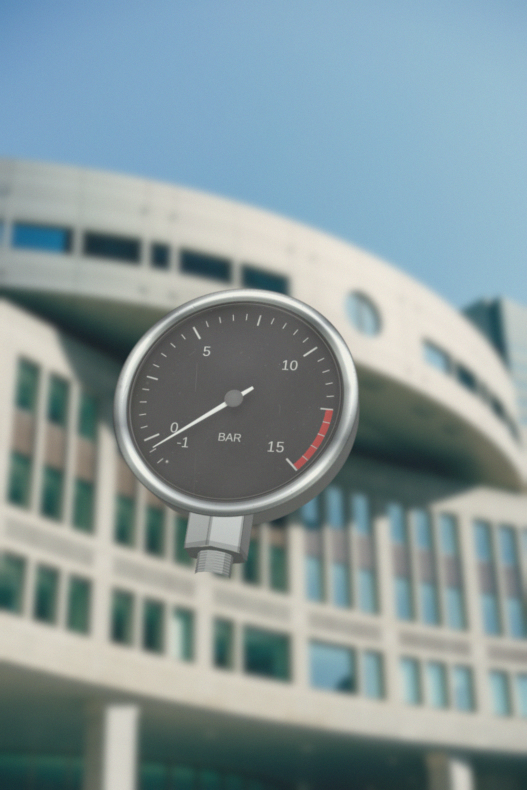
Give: -0.5
